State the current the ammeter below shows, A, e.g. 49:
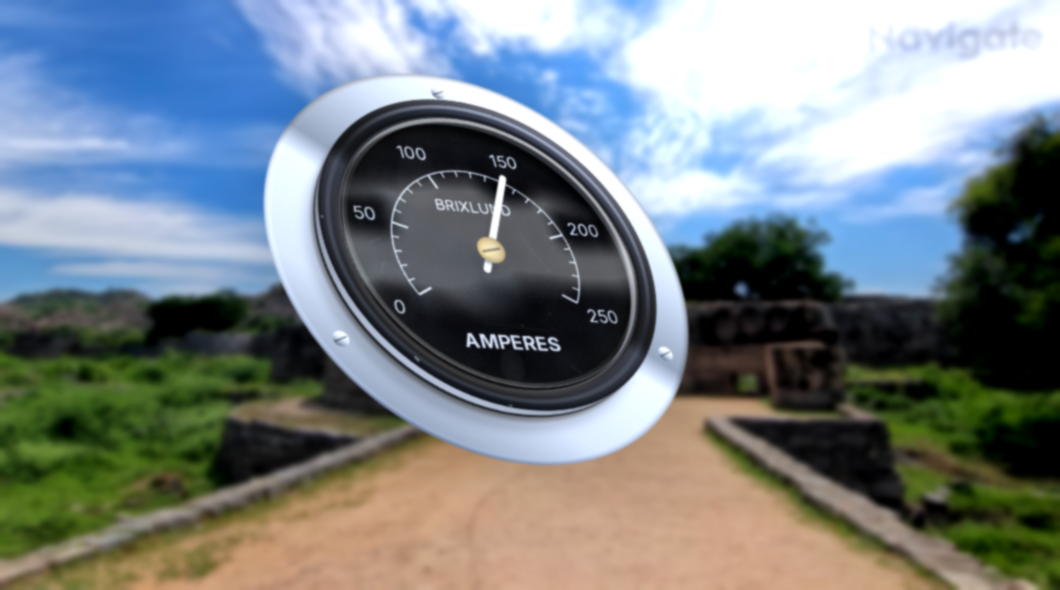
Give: 150
